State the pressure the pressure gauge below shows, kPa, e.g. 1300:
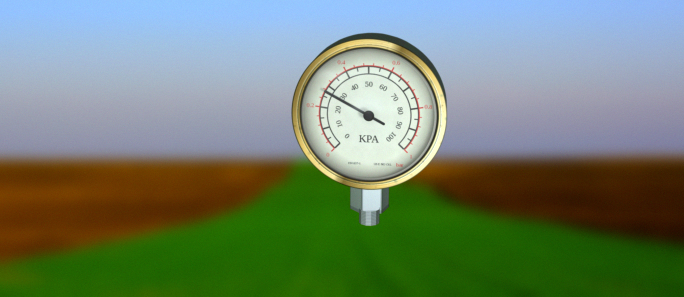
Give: 27.5
